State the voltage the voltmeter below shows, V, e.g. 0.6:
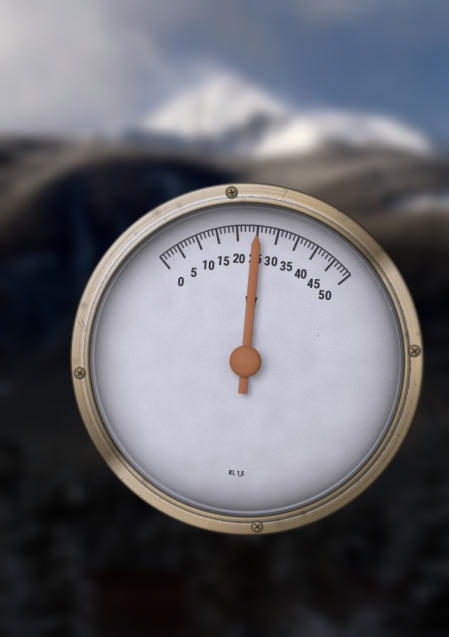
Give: 25
